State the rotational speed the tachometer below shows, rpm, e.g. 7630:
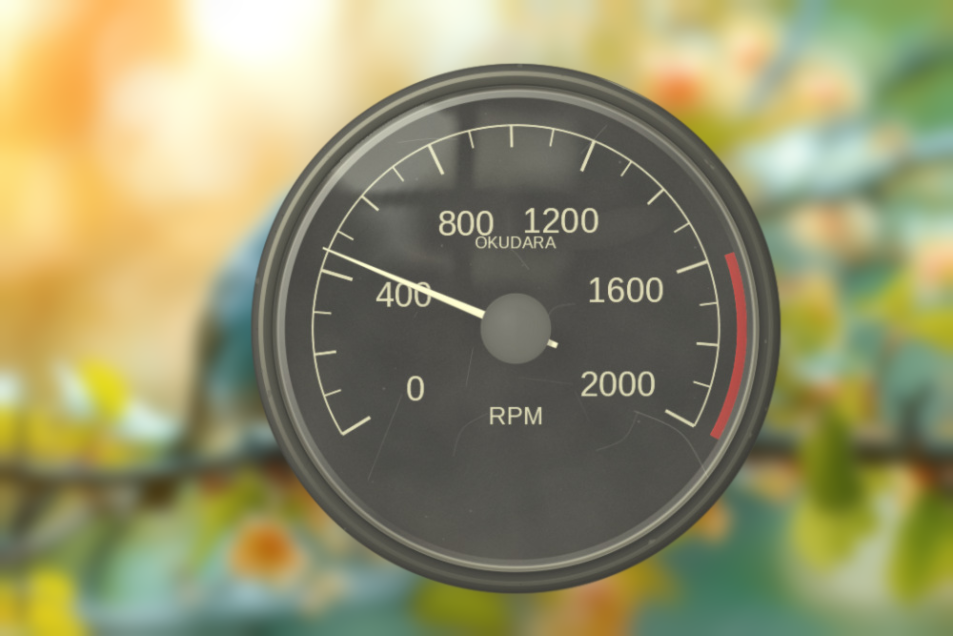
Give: 450
